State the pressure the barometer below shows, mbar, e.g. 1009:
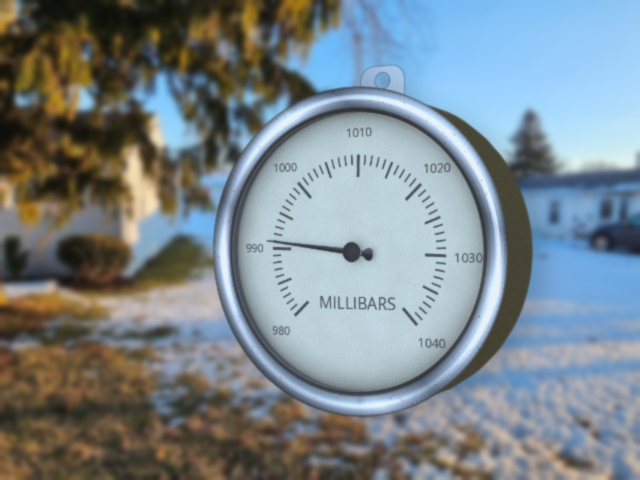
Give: 991
